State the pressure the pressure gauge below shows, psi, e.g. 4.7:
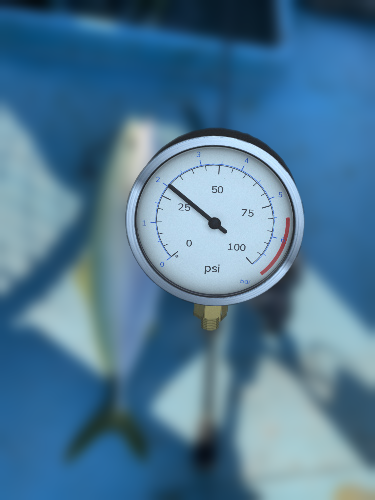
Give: 30
